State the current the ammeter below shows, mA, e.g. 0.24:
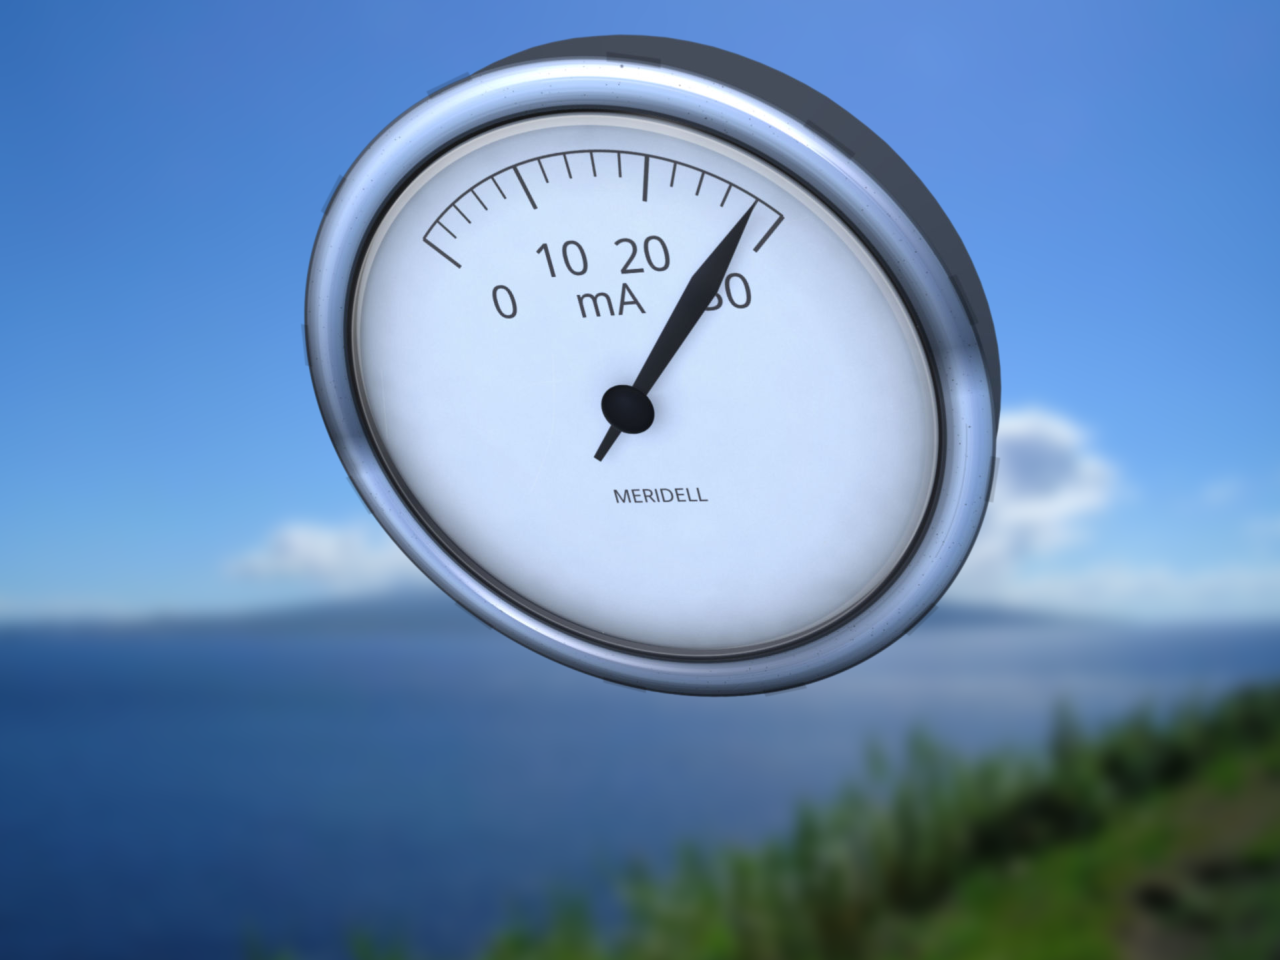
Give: 28
